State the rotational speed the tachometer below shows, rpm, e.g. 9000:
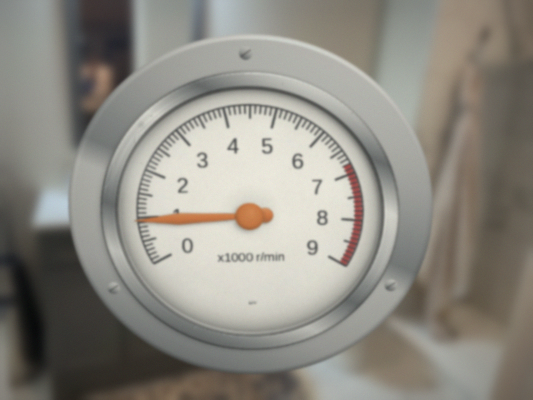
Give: 1000
